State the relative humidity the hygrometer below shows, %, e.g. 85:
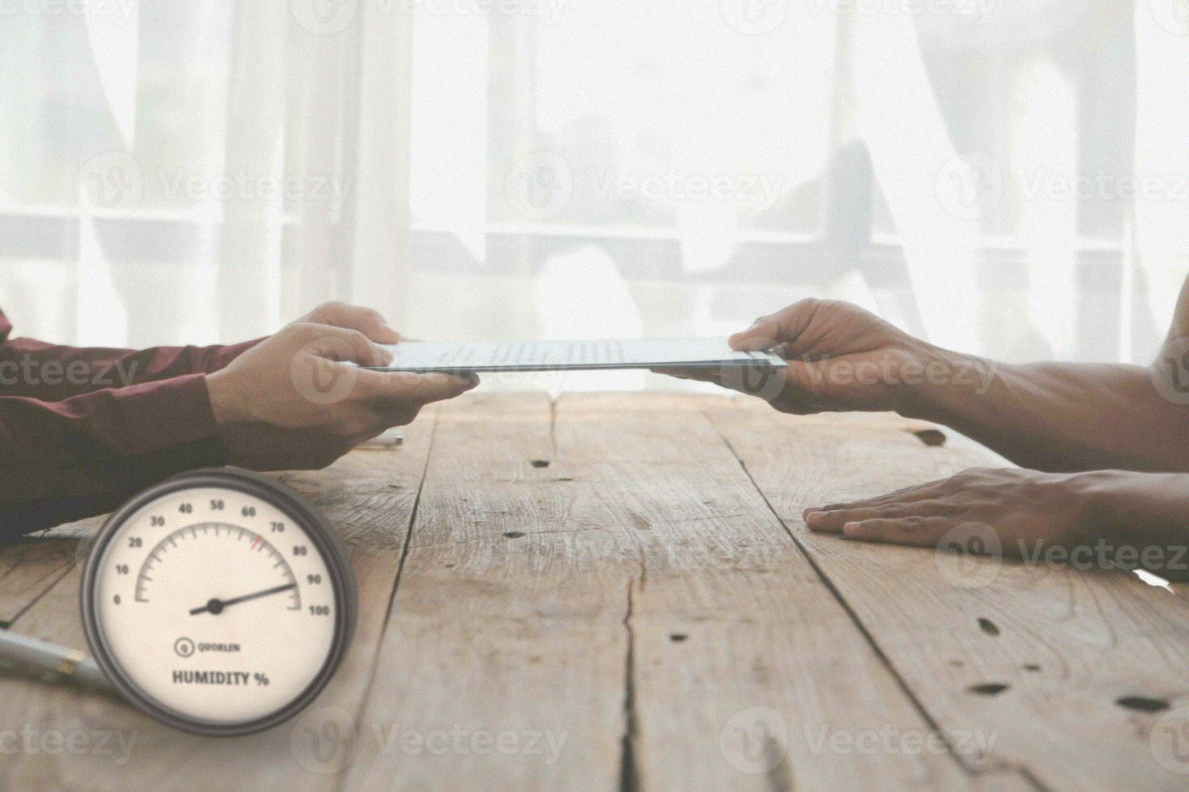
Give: 90
